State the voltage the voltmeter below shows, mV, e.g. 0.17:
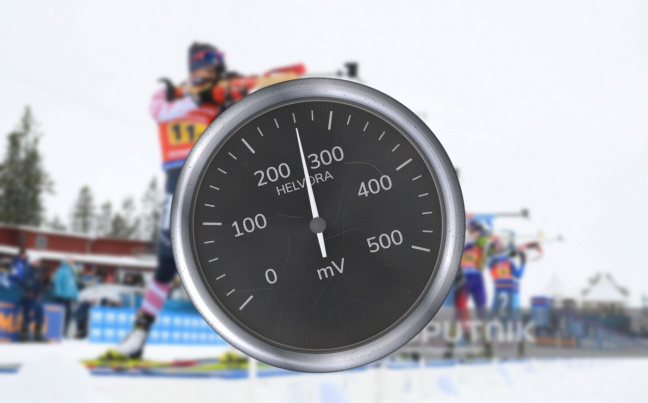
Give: 260
